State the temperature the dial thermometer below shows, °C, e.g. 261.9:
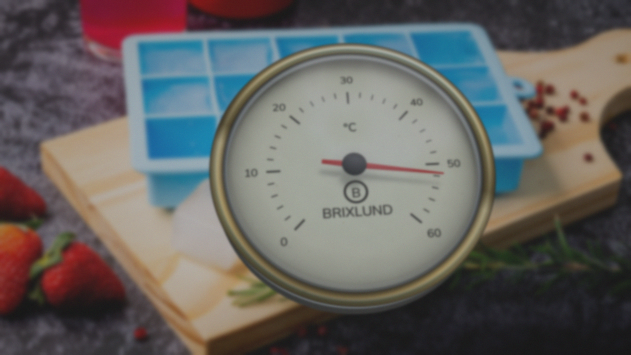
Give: 52
